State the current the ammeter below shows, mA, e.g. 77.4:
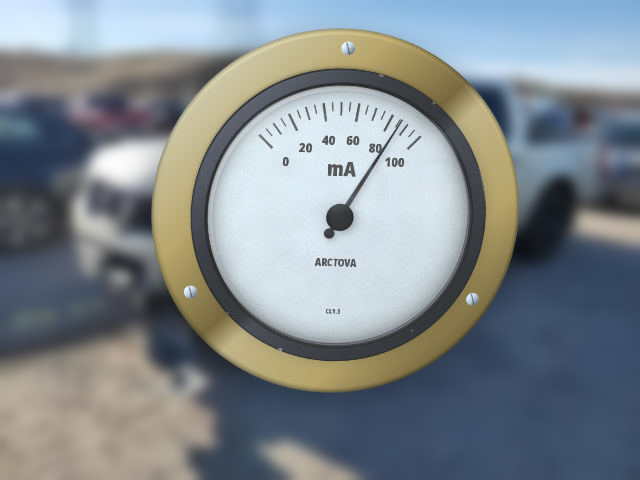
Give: 85
